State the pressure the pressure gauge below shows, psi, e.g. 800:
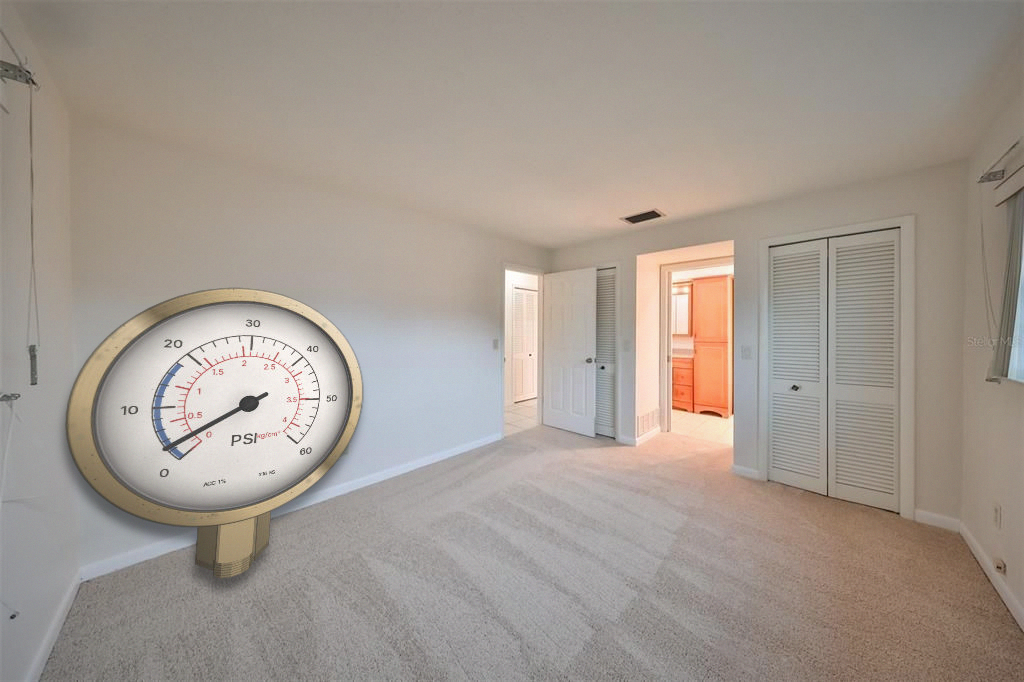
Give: 3
